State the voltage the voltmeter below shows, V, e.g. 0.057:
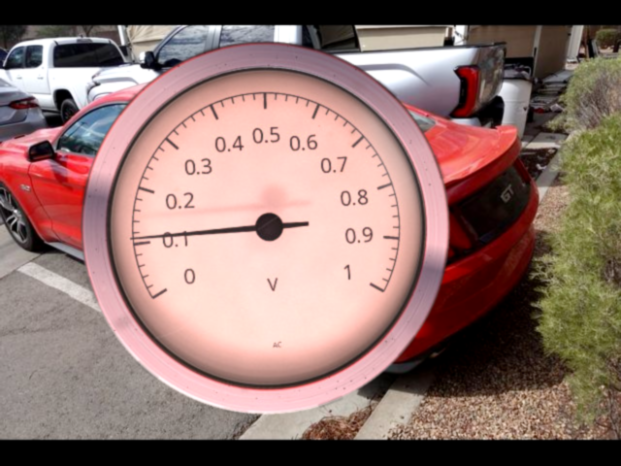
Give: 0.11
